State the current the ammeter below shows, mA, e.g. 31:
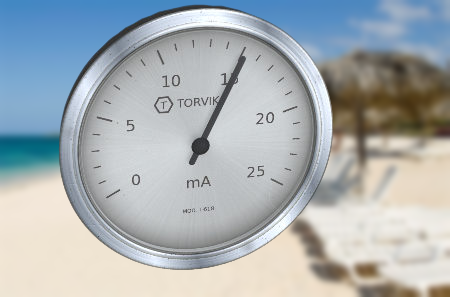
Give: 15
